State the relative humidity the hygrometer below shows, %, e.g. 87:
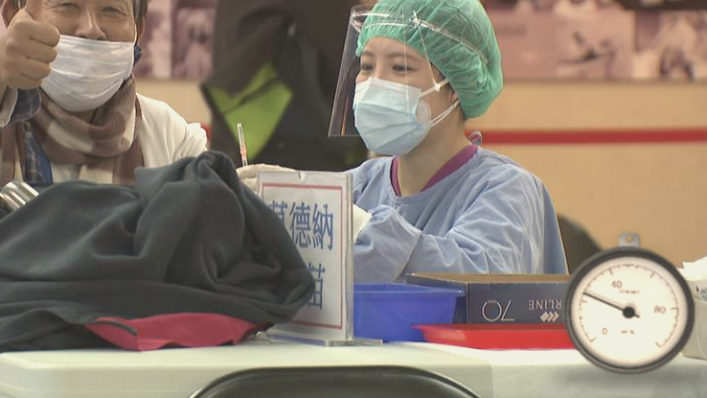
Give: 24
